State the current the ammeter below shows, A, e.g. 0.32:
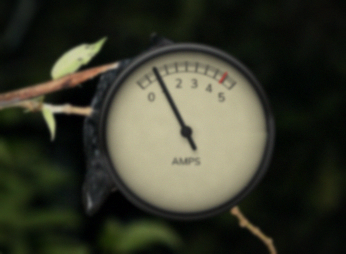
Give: 1
